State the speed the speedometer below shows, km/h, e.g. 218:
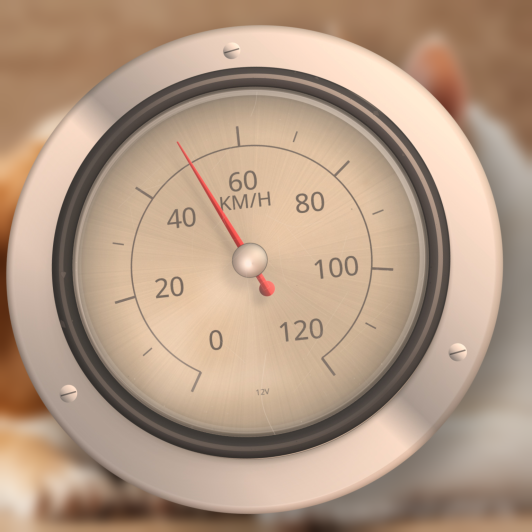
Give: 50
